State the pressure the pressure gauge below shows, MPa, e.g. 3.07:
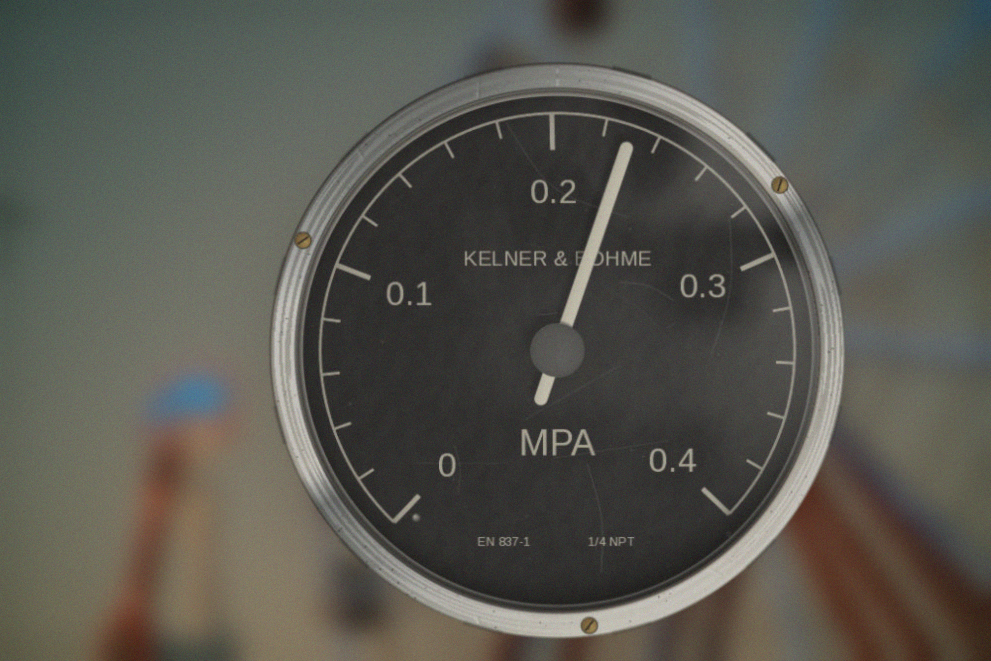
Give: 0.23
